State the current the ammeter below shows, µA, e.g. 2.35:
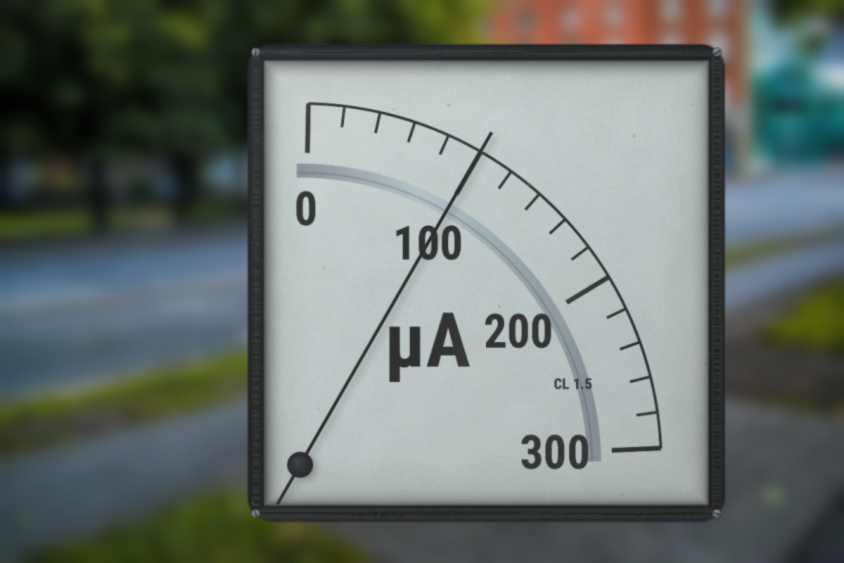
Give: 100
